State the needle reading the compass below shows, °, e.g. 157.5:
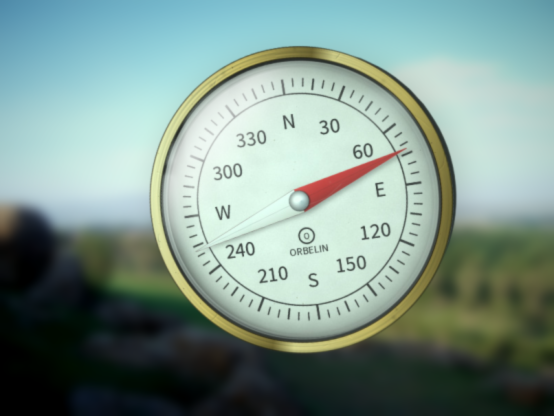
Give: 72.5
